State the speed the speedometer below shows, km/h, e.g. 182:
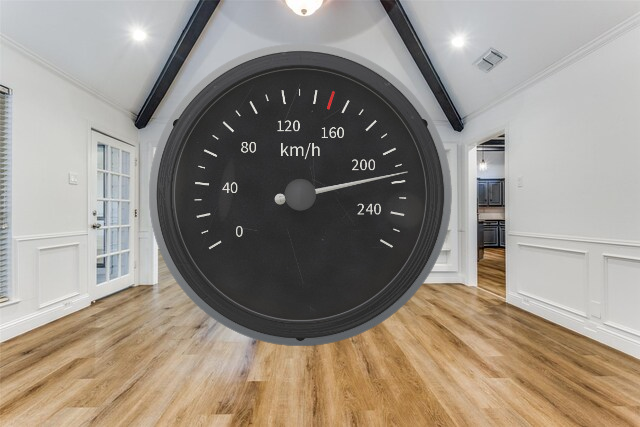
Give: 215
